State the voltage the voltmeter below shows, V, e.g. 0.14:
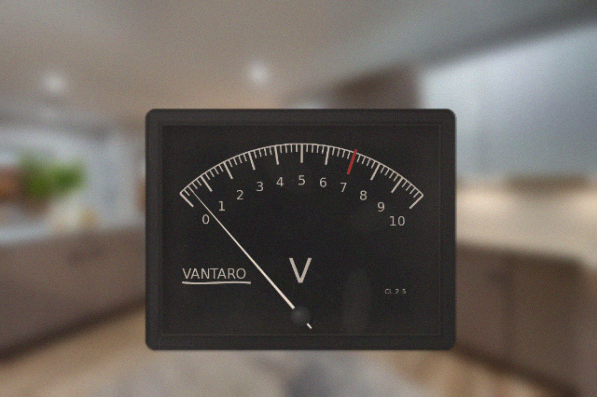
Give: 0.4
